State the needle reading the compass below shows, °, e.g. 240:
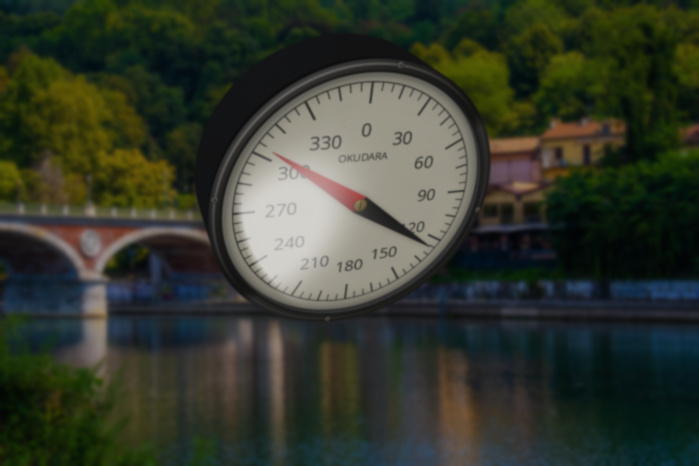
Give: 305
